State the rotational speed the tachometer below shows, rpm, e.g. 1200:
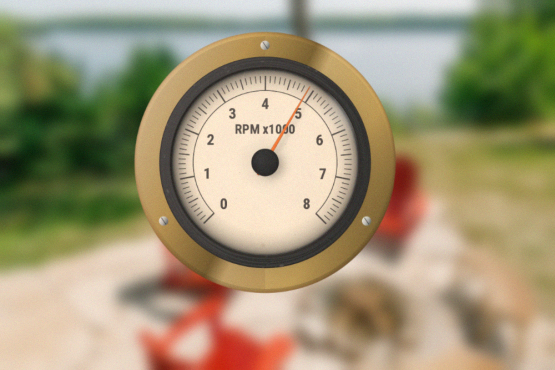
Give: 4900
